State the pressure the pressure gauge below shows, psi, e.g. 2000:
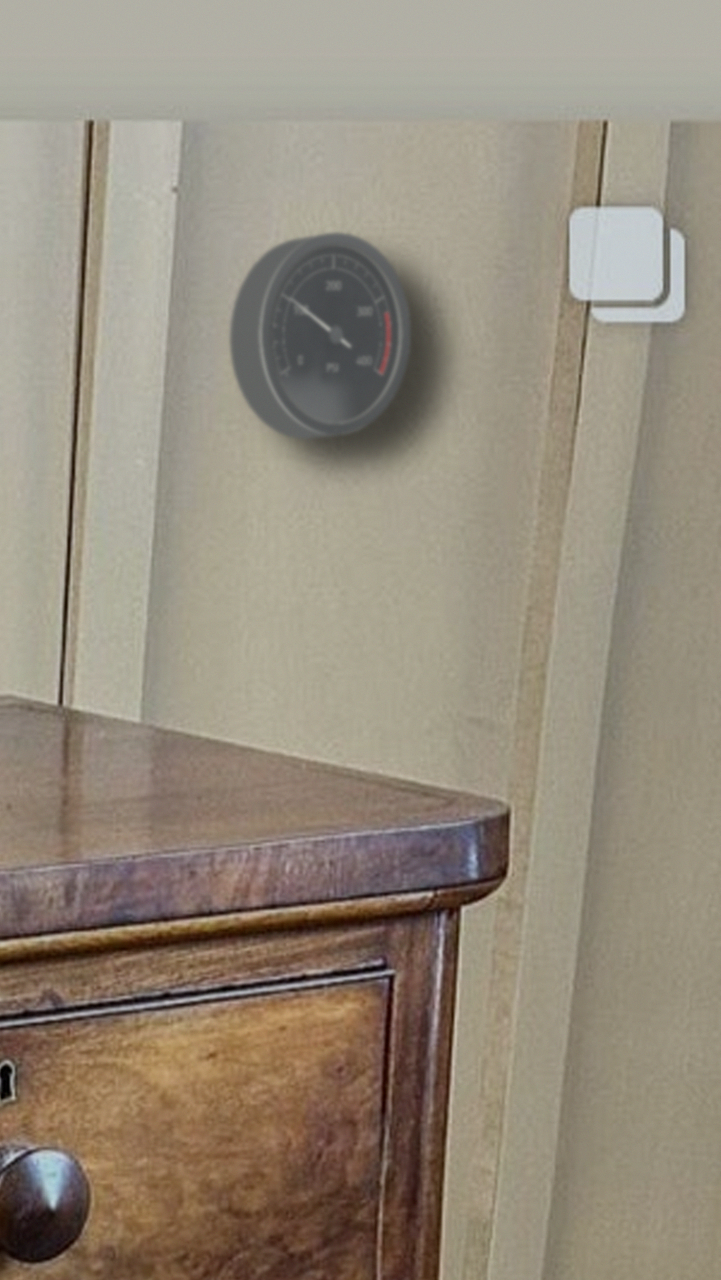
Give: 100
